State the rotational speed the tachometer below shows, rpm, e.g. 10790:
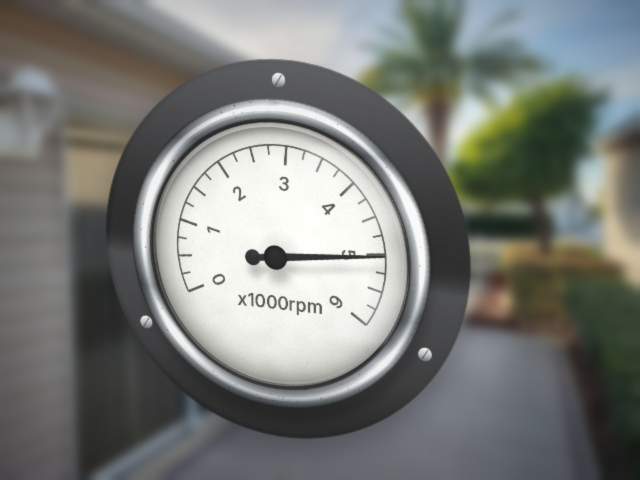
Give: 5000
